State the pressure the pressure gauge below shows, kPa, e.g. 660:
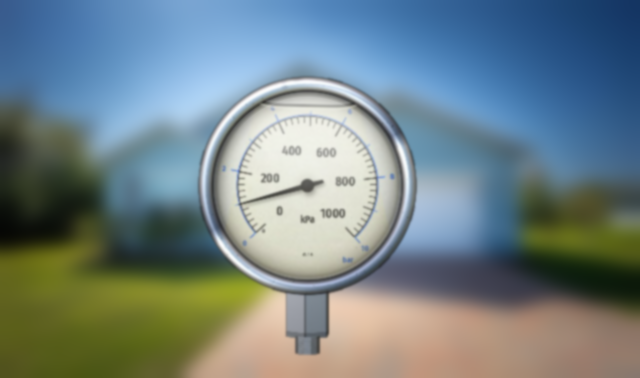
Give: 100
